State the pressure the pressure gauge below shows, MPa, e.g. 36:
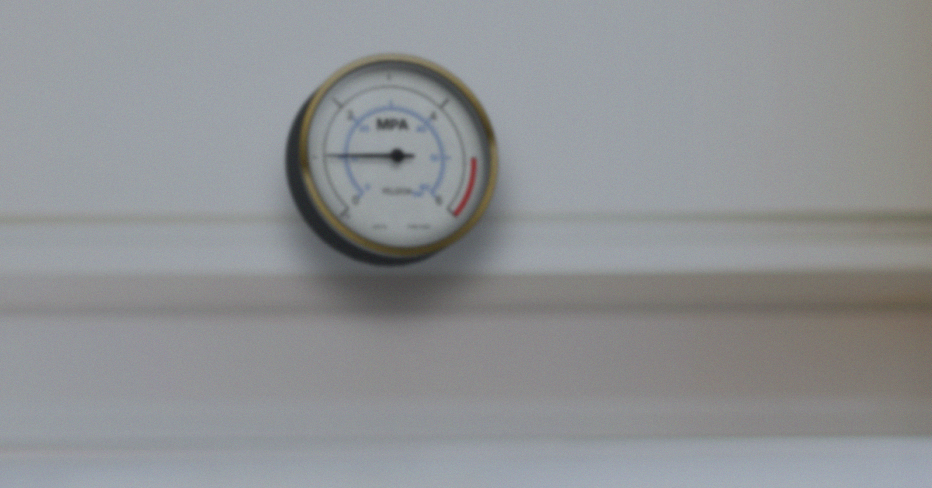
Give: 1
